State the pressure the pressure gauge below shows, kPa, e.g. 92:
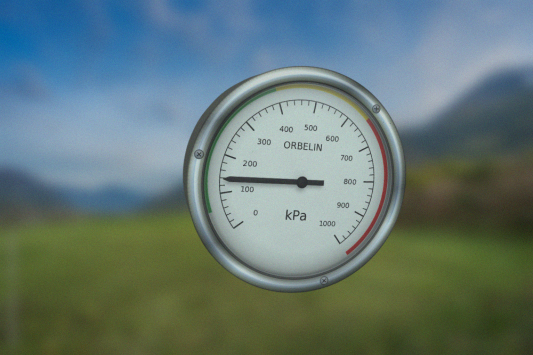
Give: 140
